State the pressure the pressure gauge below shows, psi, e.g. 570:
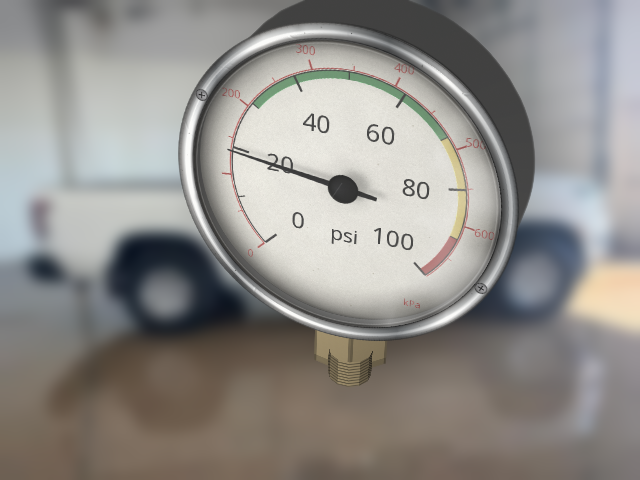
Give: 20
